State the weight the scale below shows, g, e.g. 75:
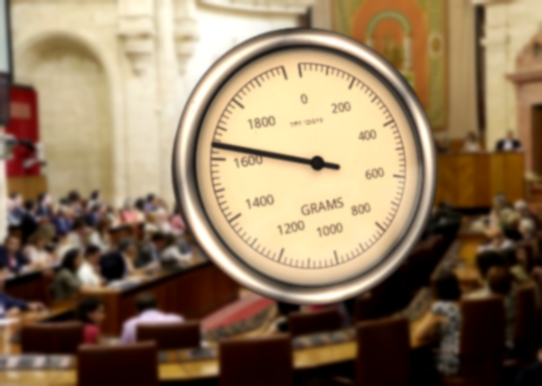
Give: 1640
